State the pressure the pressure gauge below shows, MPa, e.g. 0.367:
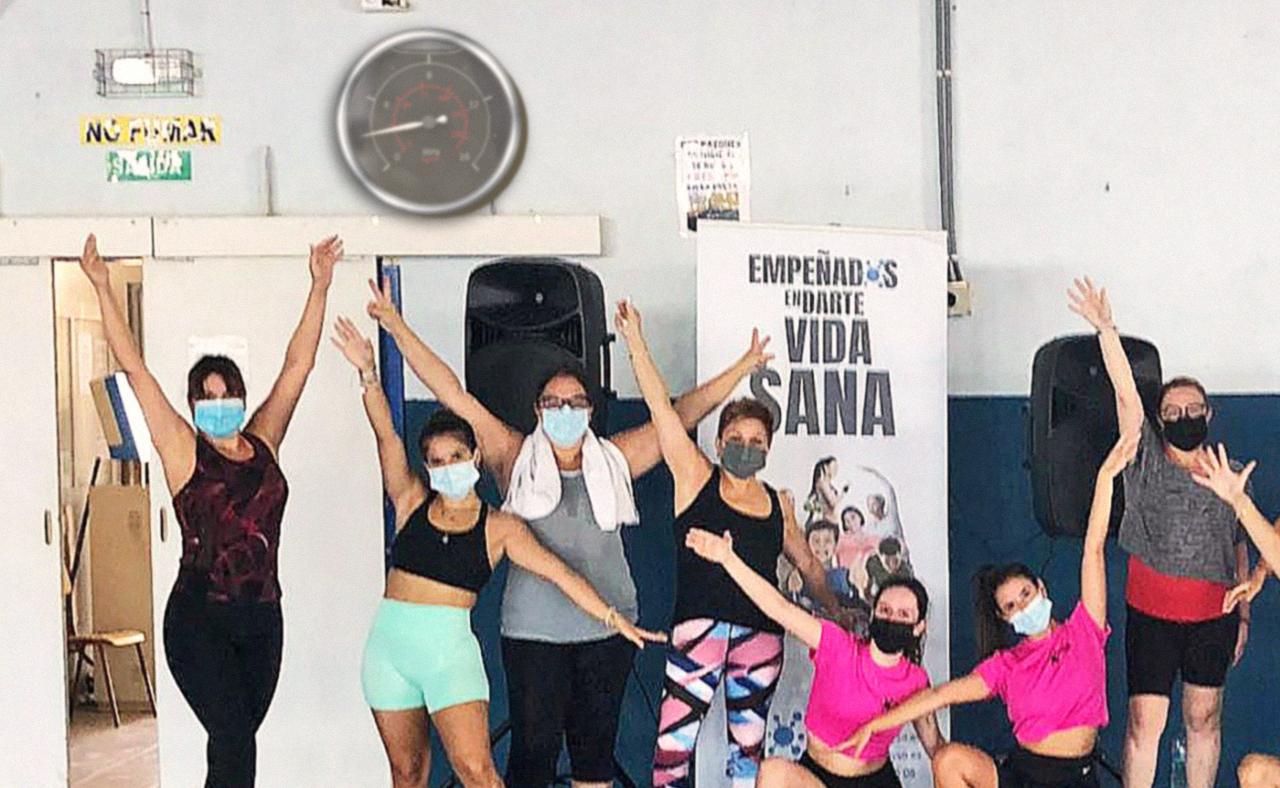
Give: 2
